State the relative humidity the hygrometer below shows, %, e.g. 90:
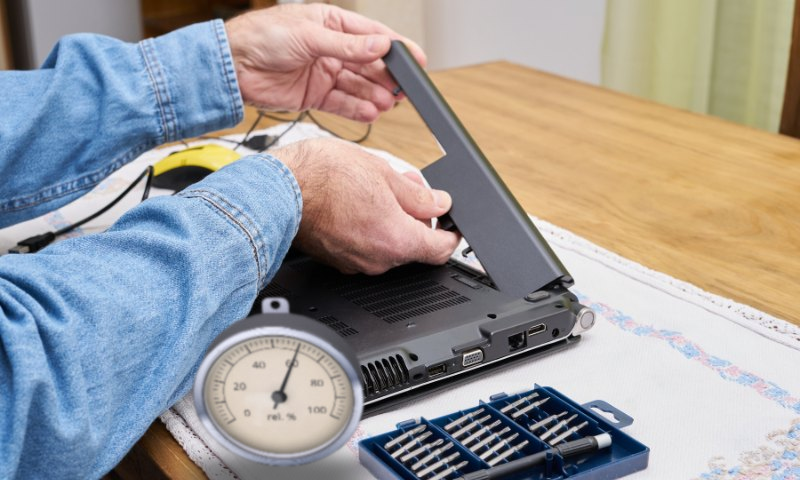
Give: 60
